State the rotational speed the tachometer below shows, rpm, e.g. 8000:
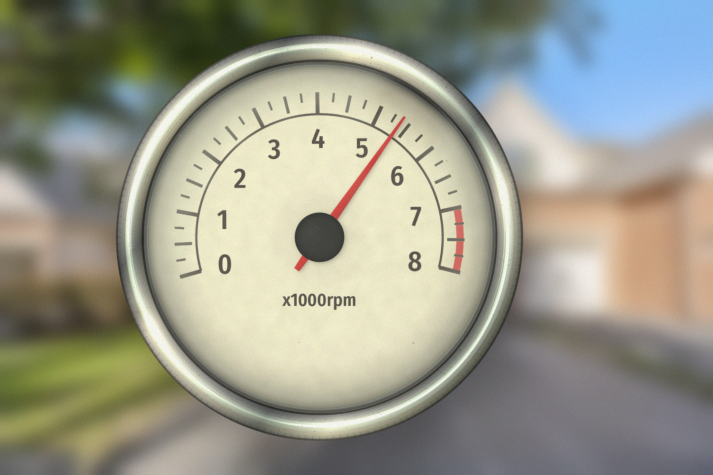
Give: 5375
